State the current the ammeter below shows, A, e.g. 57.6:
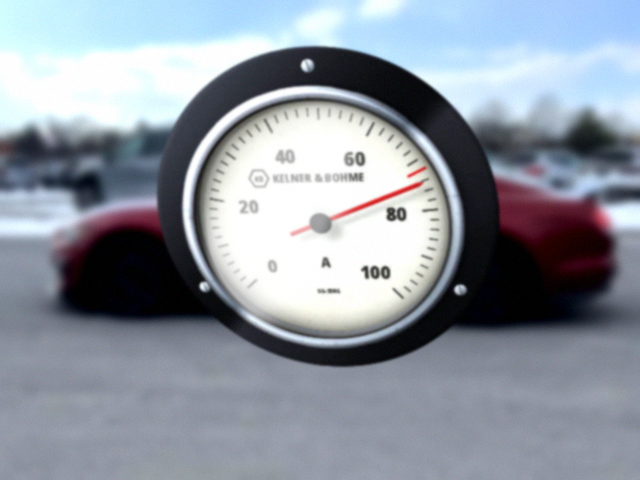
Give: 74
